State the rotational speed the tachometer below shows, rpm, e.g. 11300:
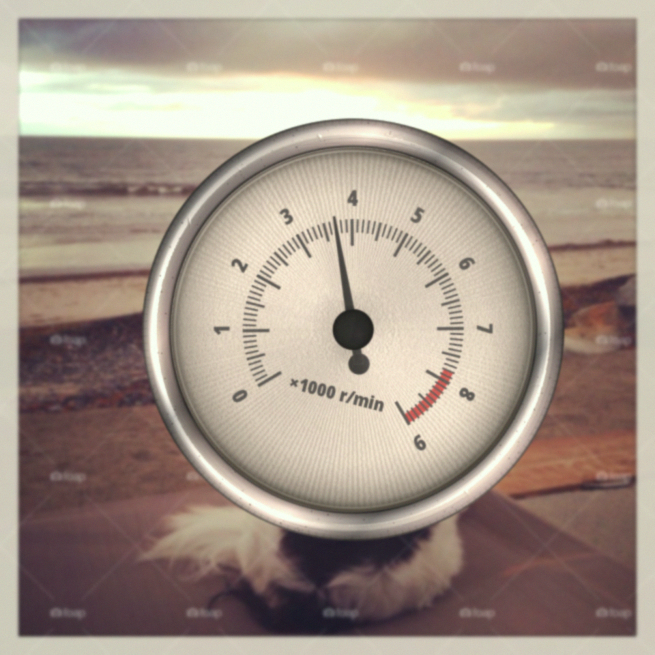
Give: 3700
